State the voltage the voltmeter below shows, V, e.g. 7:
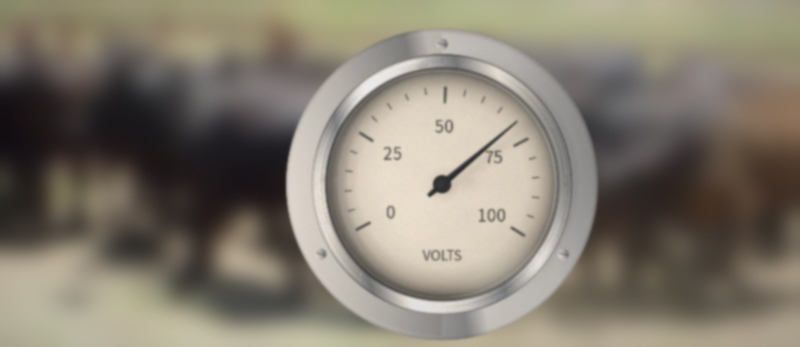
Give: 70
